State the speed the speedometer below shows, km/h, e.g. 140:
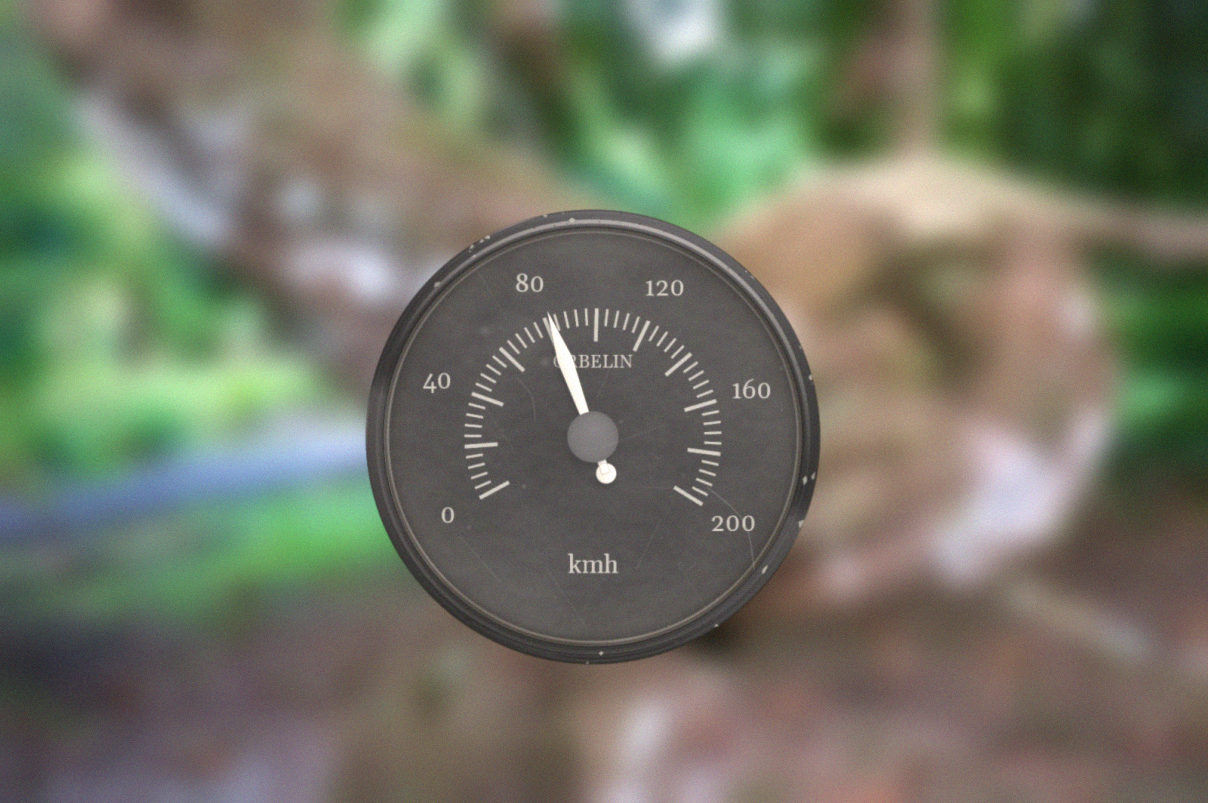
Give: 82
